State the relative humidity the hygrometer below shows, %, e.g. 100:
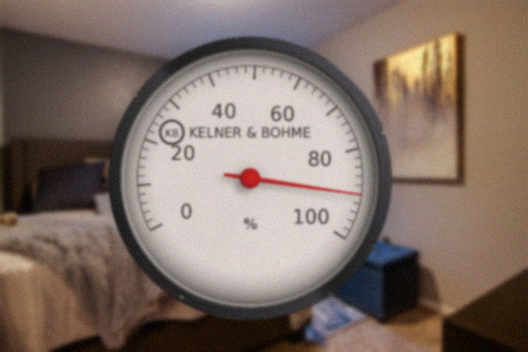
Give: 90
